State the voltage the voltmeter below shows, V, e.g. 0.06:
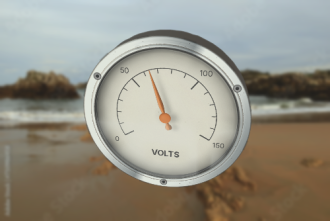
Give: 65
